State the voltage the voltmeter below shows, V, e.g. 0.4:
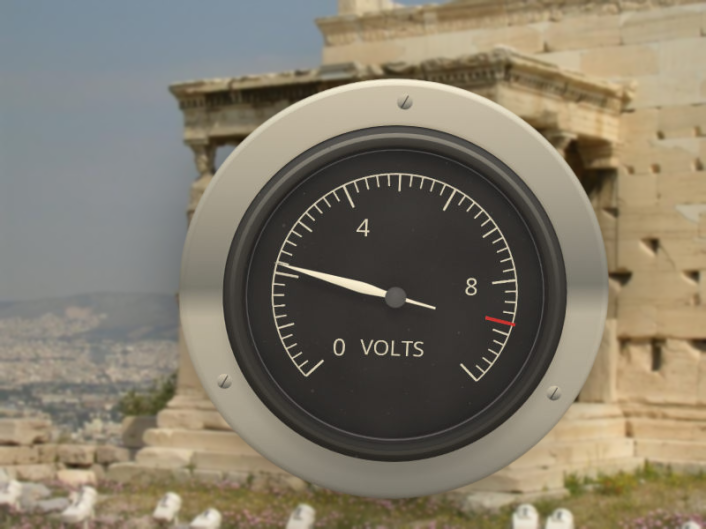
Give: 2.2
